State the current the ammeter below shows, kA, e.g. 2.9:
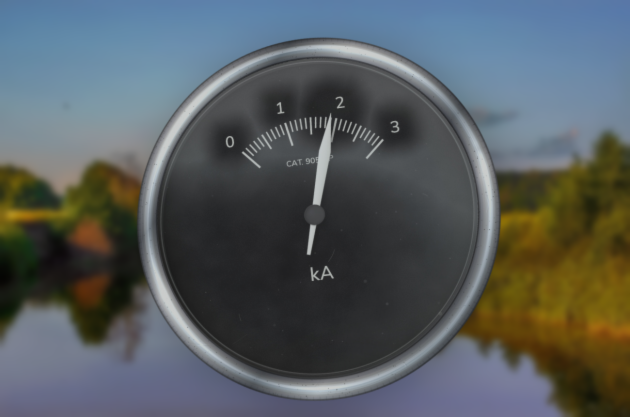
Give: 1.9
